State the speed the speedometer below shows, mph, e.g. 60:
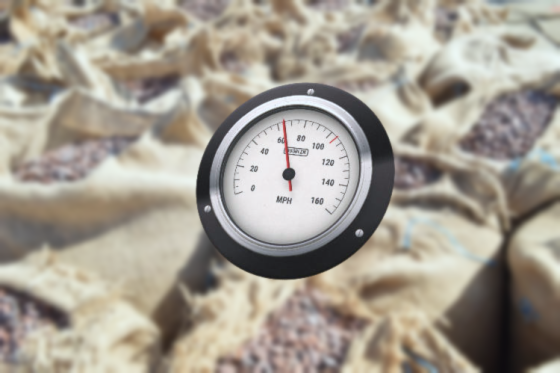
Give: 65
